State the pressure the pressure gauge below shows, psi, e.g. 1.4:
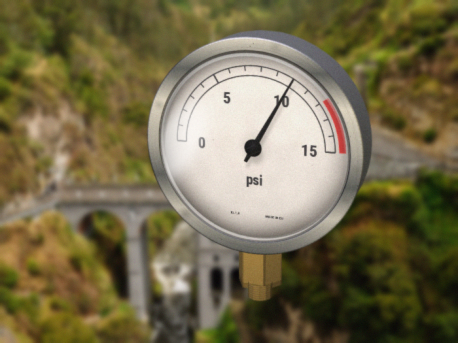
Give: 10
